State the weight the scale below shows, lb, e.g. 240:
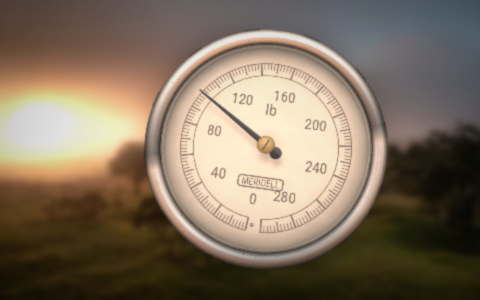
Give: 100
